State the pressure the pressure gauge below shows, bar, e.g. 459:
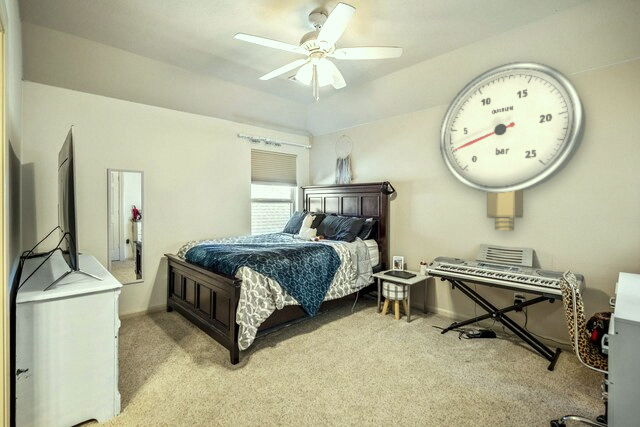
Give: 2.5
